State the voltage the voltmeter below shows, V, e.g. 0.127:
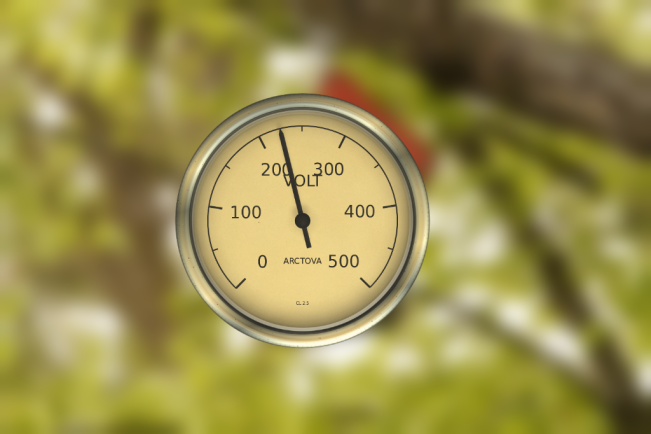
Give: 225
